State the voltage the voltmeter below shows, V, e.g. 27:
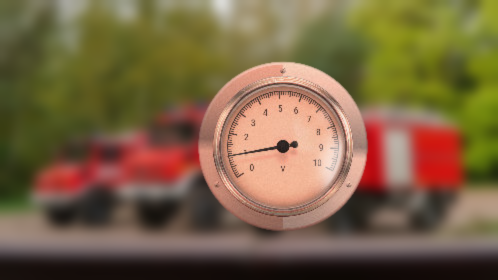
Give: 1
